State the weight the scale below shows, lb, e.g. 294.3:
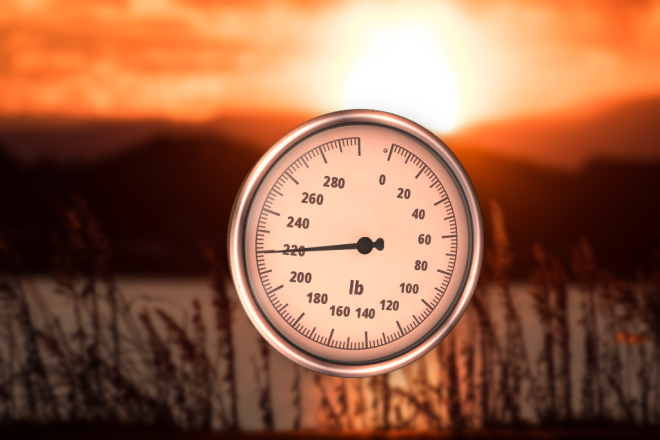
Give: 220
